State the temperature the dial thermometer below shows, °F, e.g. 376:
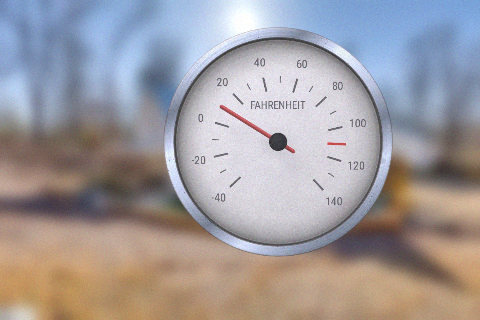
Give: 10
